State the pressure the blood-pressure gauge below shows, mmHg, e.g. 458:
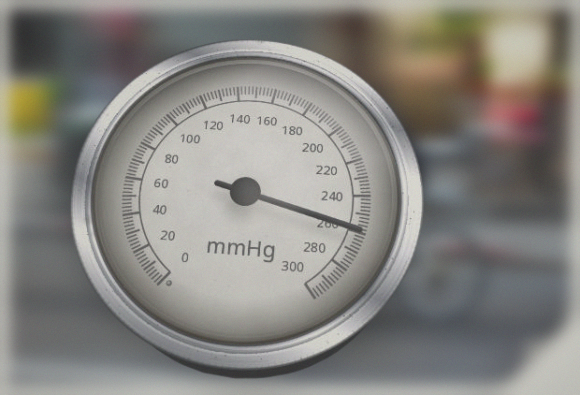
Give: 260
